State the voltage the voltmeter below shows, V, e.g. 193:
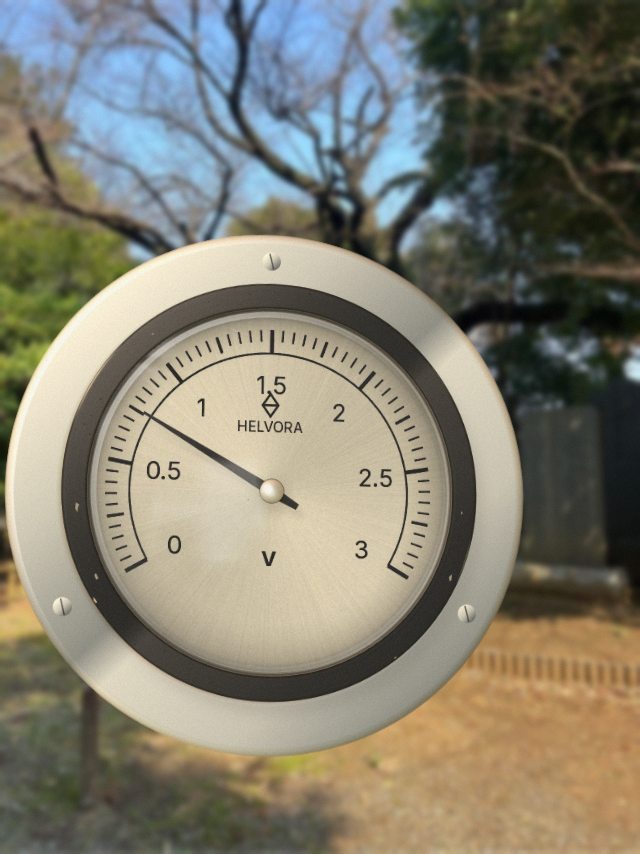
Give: 0.75
